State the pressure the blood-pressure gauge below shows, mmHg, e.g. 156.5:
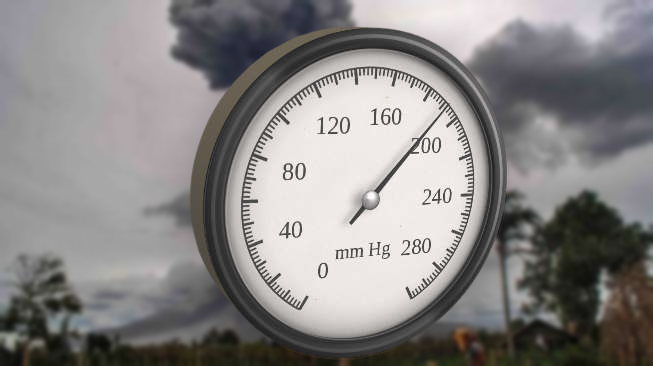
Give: 190
